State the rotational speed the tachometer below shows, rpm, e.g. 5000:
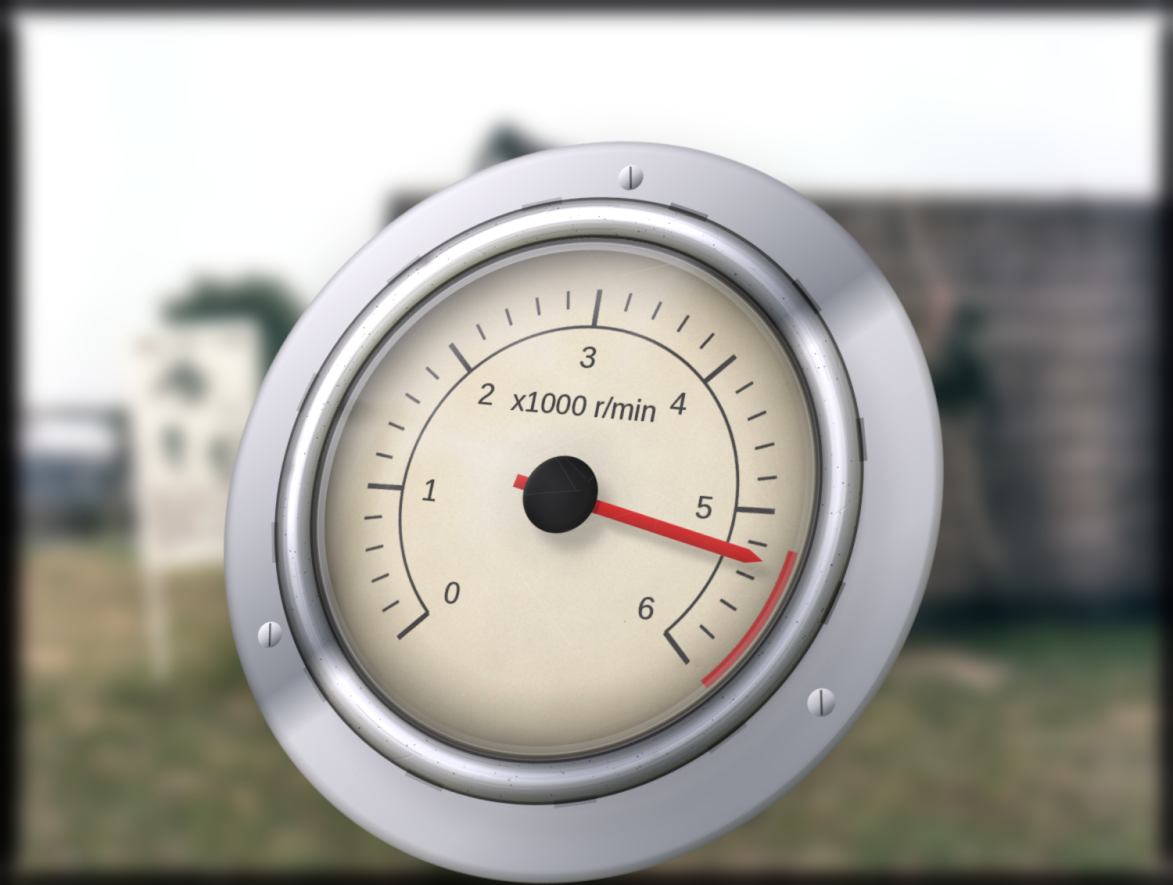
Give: 5300
